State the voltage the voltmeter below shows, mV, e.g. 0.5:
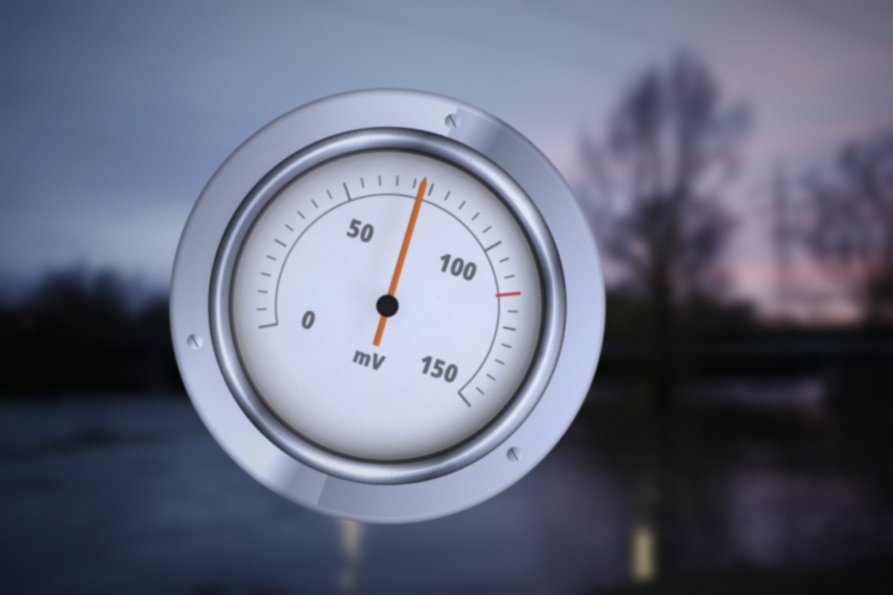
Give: 72.5
